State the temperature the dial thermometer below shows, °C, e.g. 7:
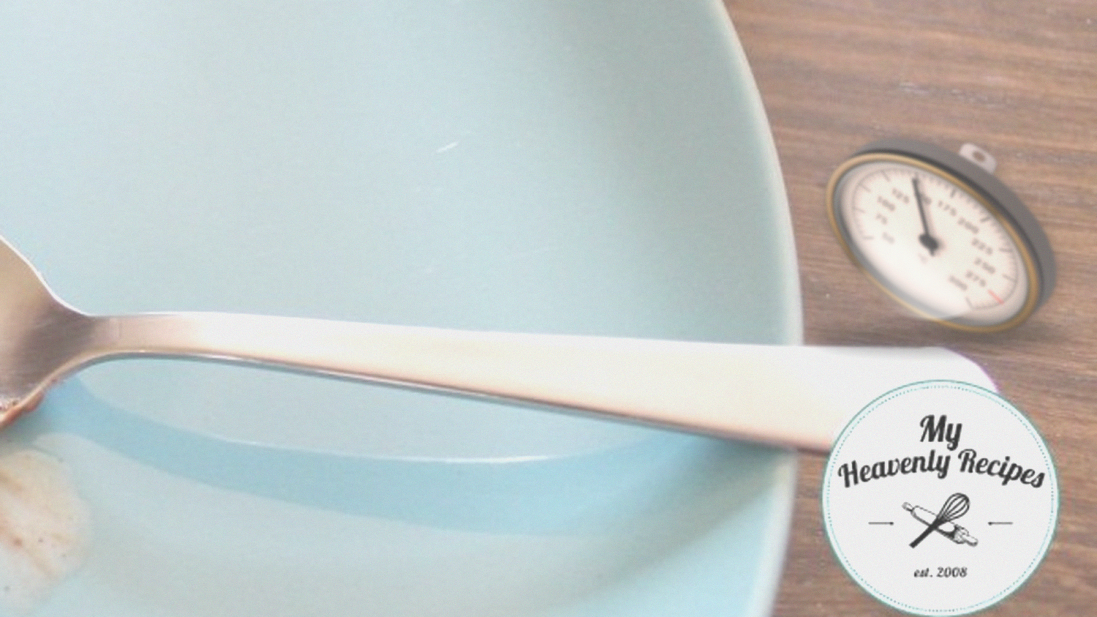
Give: 150
